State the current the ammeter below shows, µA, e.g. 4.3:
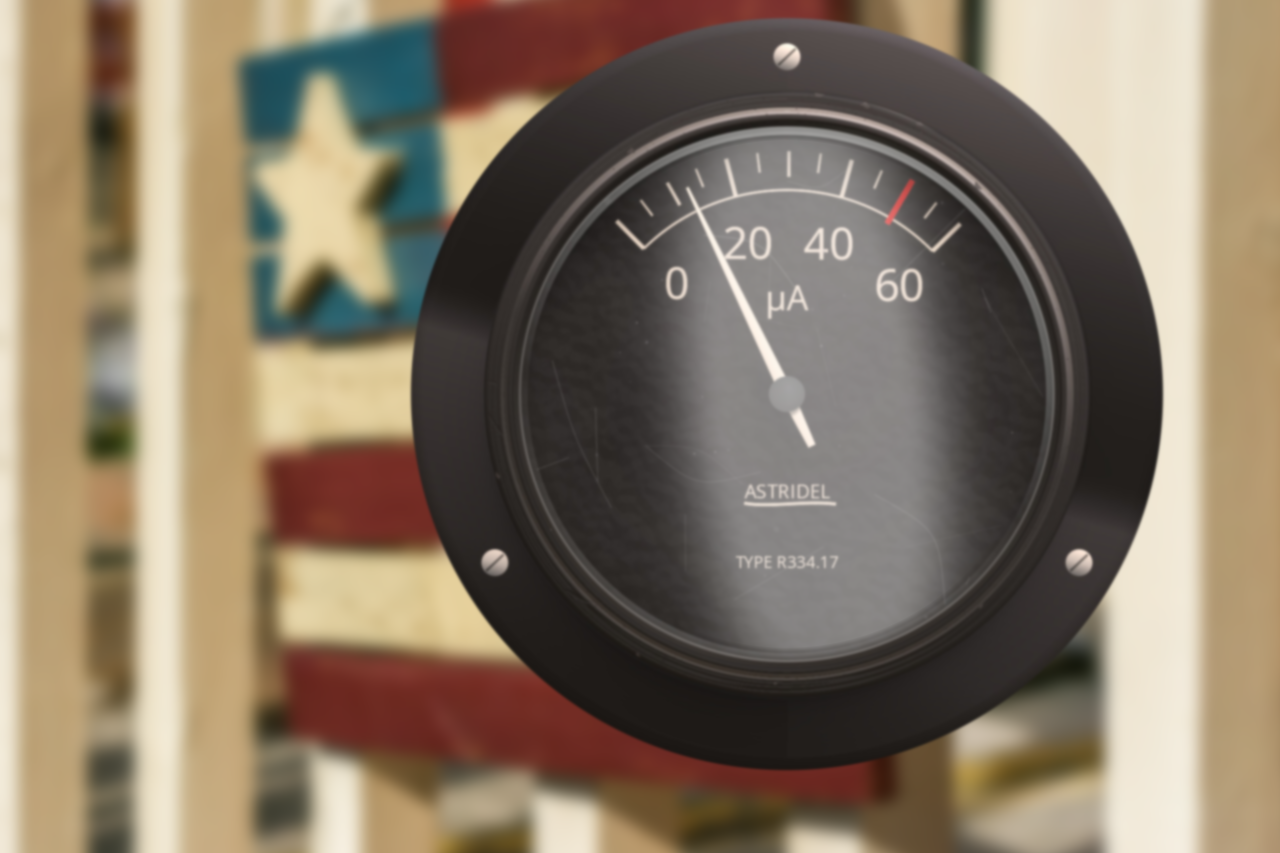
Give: 12.5
